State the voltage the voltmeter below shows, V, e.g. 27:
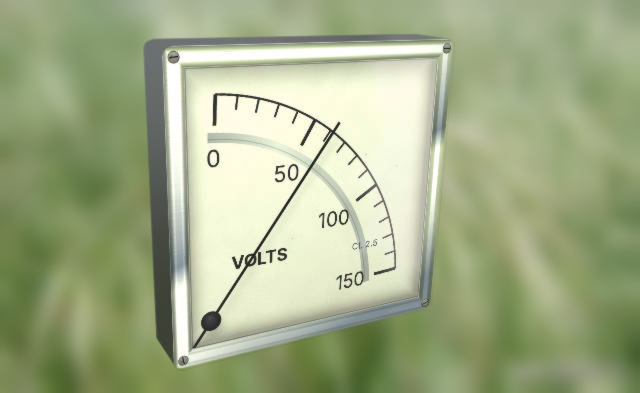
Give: 60
